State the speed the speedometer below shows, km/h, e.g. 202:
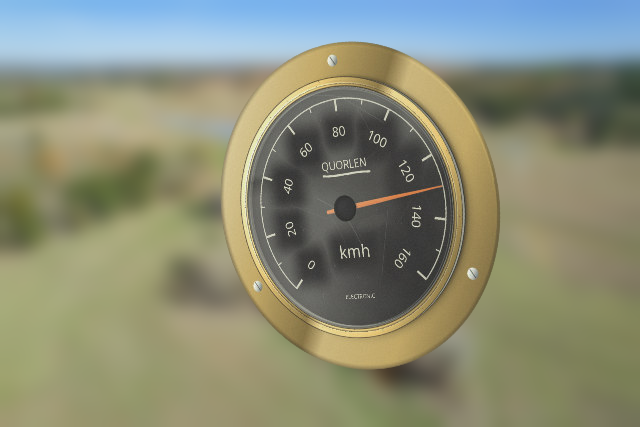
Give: 130
